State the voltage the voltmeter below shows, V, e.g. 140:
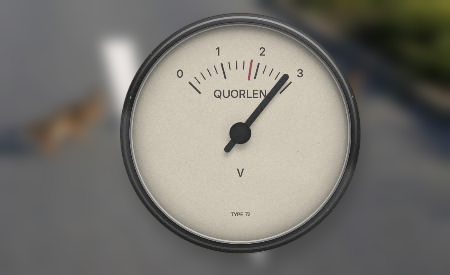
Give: 2.8
